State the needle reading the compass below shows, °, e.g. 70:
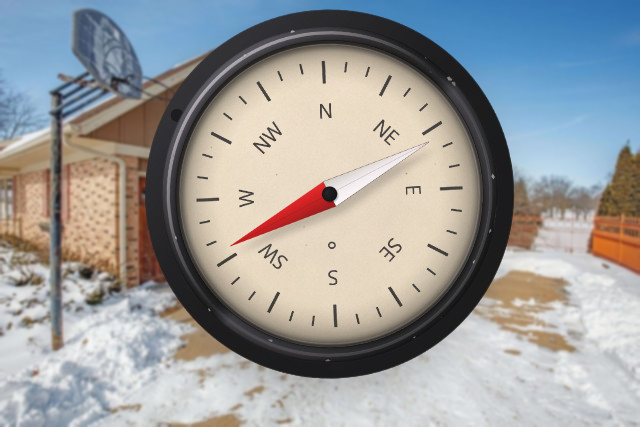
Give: 245
